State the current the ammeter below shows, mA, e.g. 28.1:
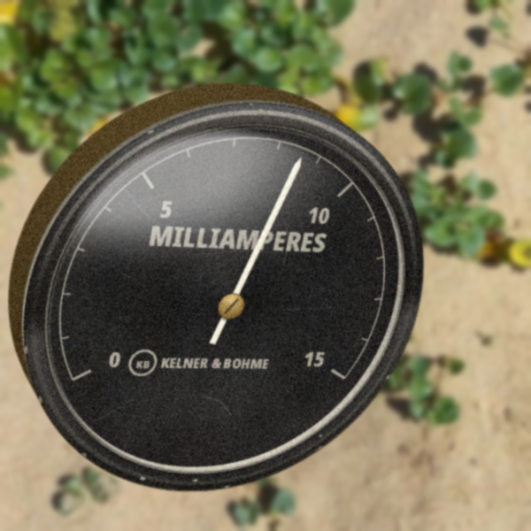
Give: 8.5
